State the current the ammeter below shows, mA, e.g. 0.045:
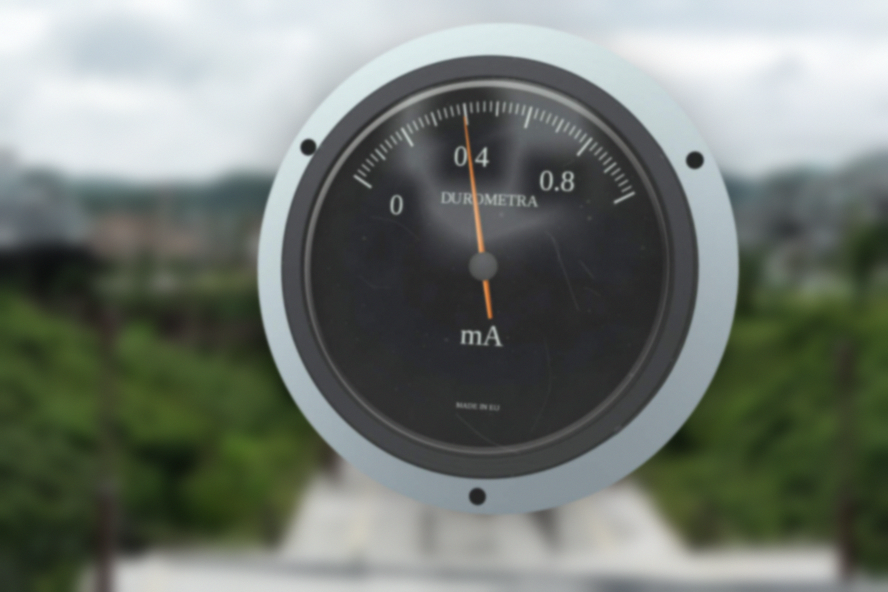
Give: 0.4
